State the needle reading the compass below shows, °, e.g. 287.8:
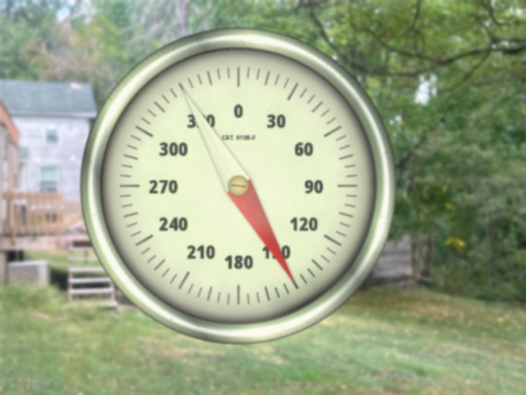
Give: 150
